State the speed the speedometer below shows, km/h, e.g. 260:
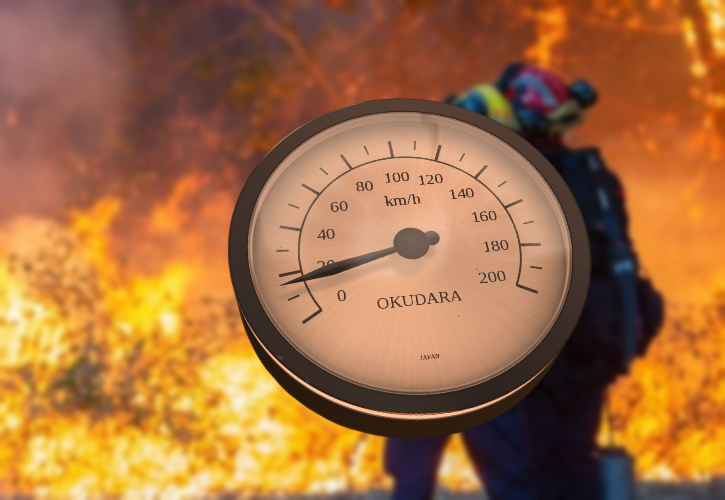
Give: 15
